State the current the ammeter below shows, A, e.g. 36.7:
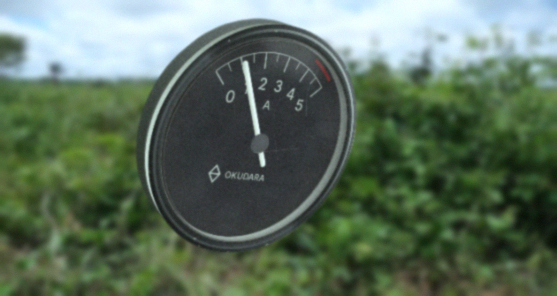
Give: 1
